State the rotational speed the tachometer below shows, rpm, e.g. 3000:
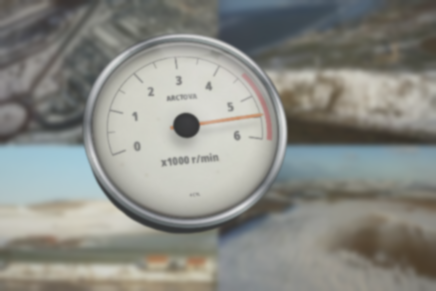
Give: 5500
